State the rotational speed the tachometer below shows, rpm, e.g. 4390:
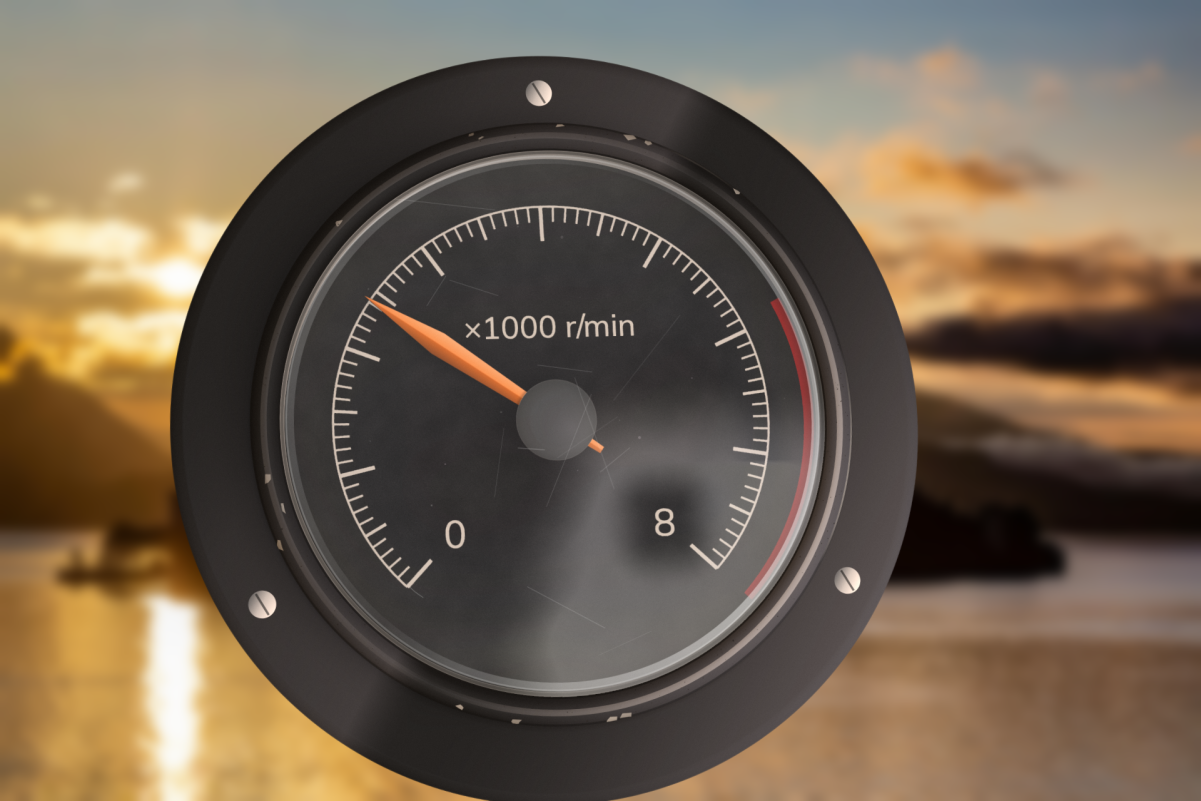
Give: 2400
